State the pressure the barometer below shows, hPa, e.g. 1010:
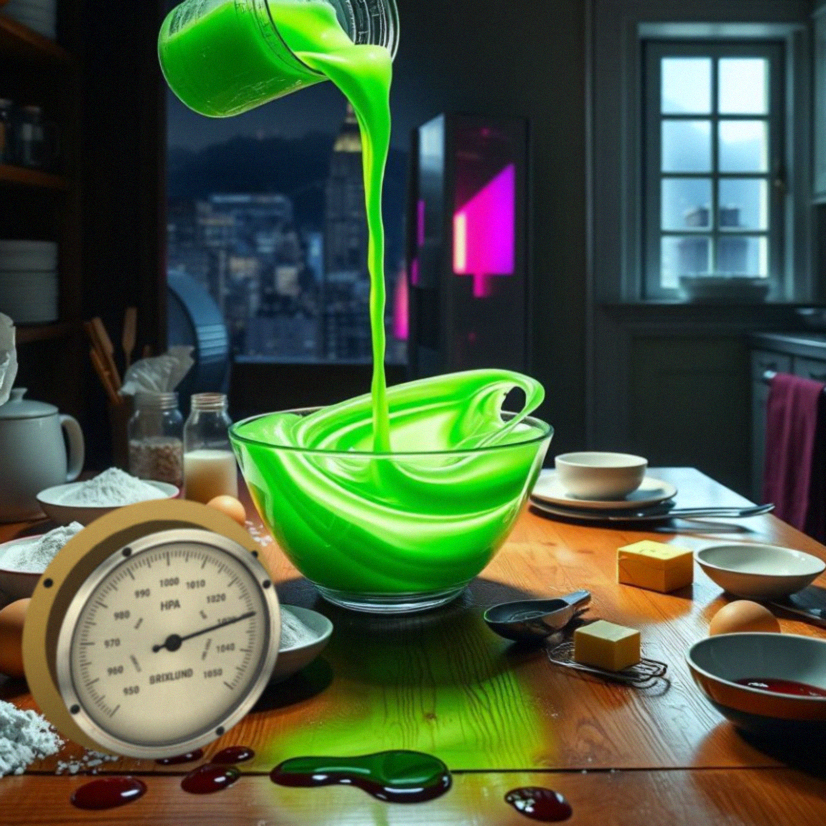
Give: 1030
